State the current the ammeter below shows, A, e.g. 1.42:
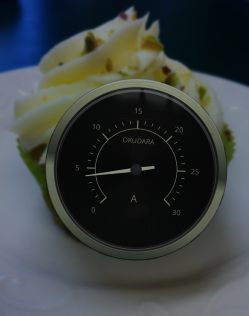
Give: 4
